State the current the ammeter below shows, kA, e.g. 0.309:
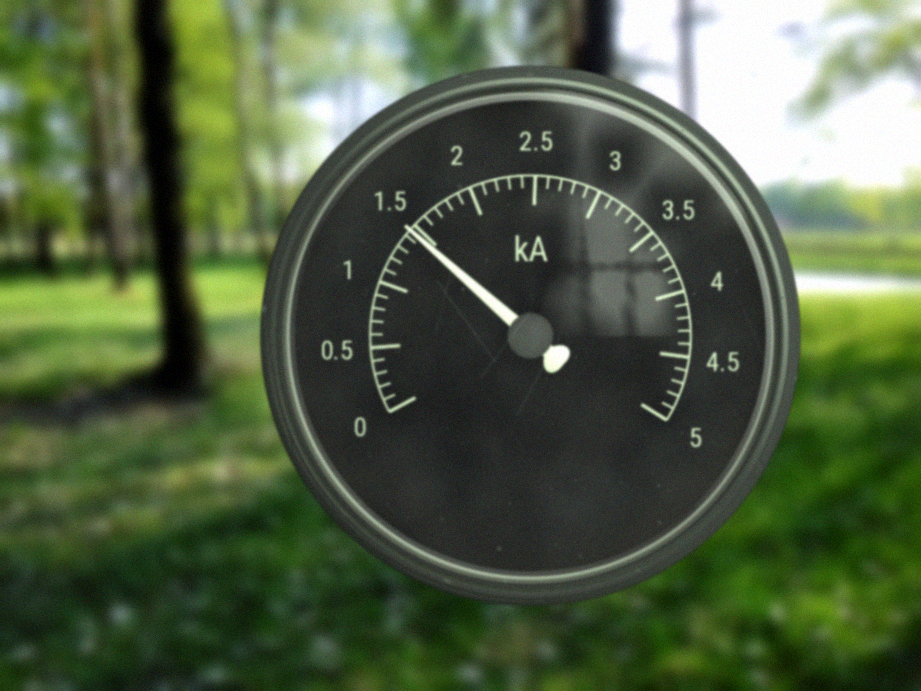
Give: 1.45
